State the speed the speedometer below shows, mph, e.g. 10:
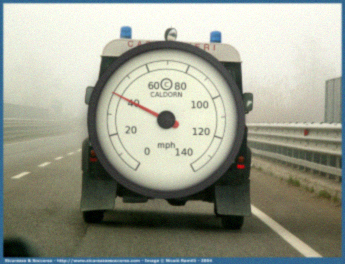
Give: 40
